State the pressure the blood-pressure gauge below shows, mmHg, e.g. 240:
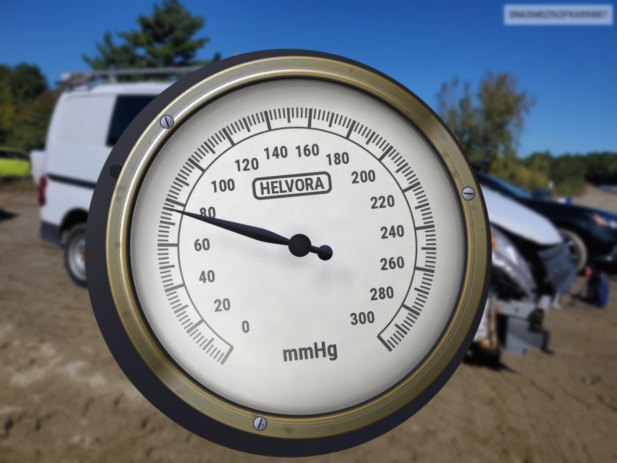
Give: 76
